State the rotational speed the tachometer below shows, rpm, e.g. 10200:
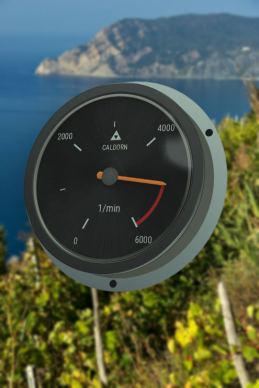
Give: 5000
